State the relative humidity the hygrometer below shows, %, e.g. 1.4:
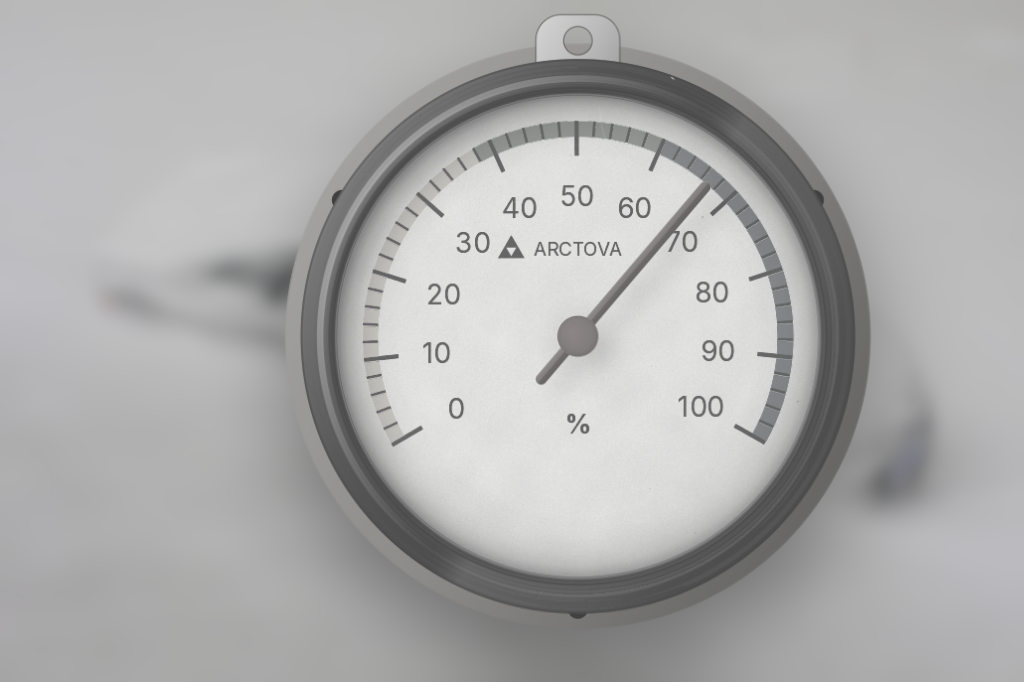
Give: 67
